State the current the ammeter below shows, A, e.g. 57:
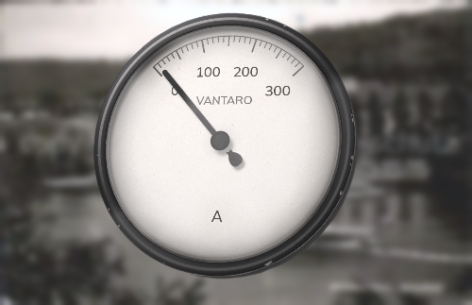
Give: 10
